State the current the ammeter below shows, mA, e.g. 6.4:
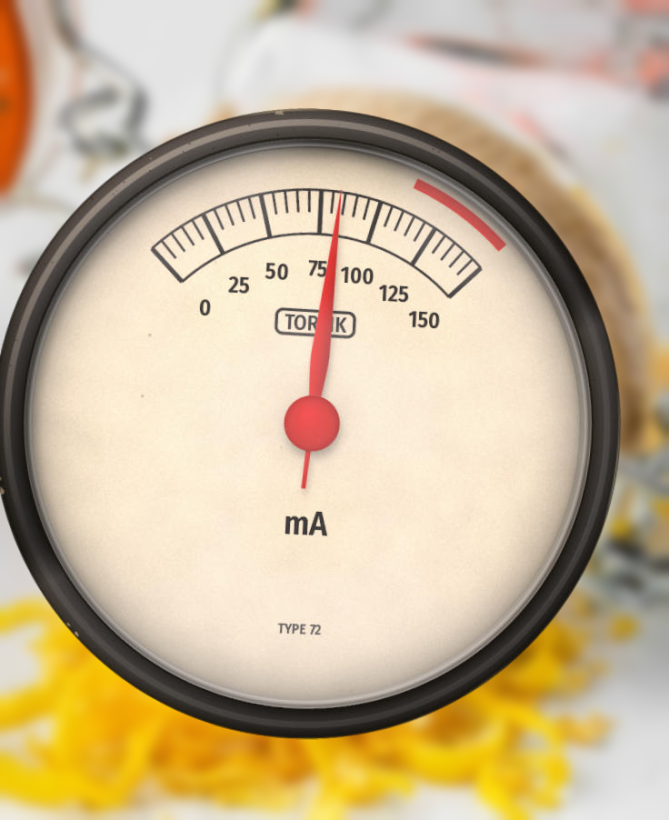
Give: 82.5
